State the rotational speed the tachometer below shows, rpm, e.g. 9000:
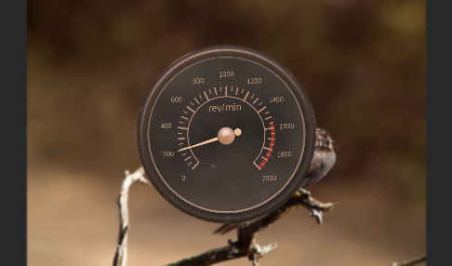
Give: 200
